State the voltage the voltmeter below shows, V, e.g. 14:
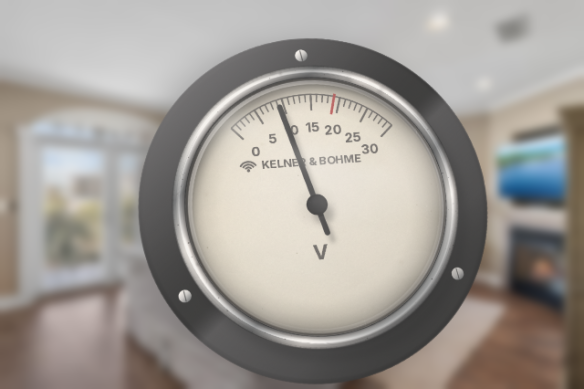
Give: 9
